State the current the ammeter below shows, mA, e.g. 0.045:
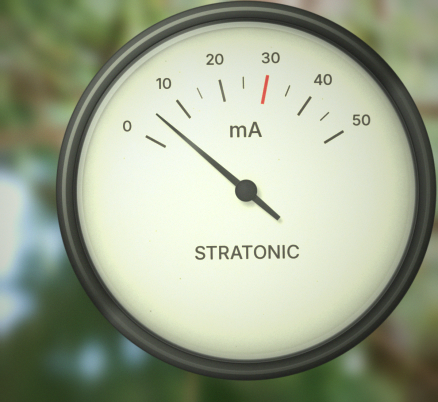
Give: 5
